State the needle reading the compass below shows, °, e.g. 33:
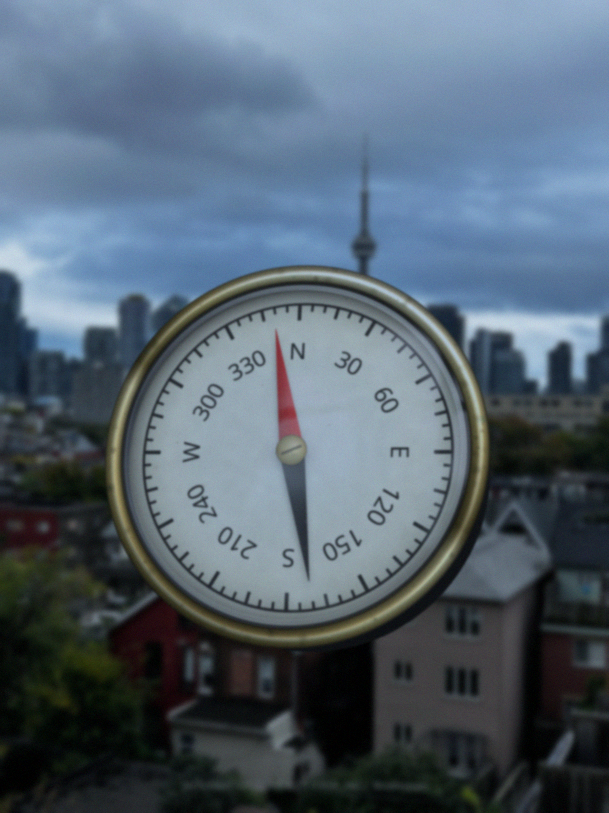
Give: 350
